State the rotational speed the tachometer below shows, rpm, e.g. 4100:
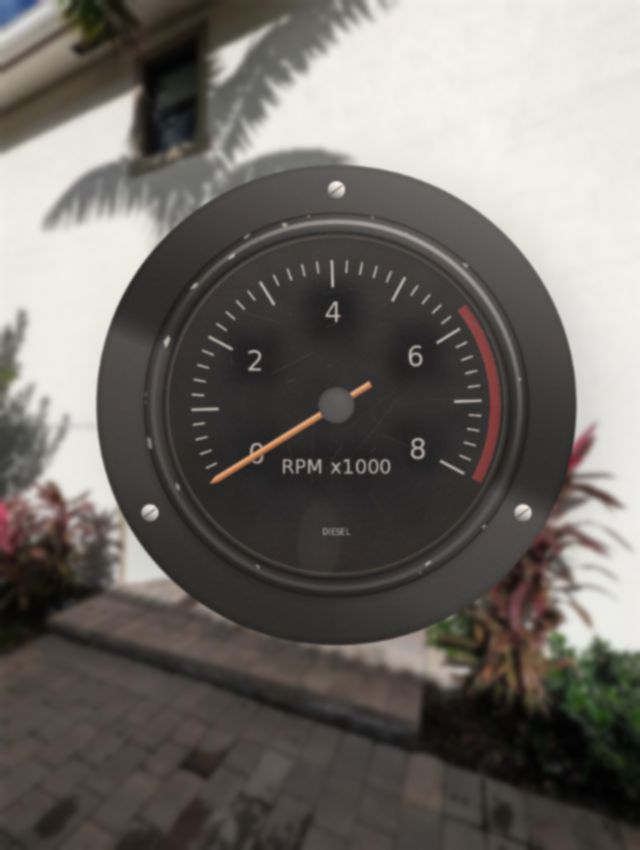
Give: 0
